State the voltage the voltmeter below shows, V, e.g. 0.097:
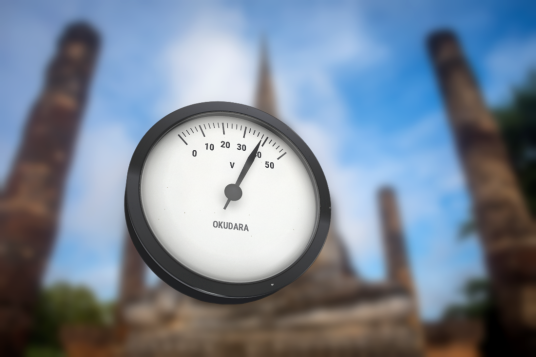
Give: 38
